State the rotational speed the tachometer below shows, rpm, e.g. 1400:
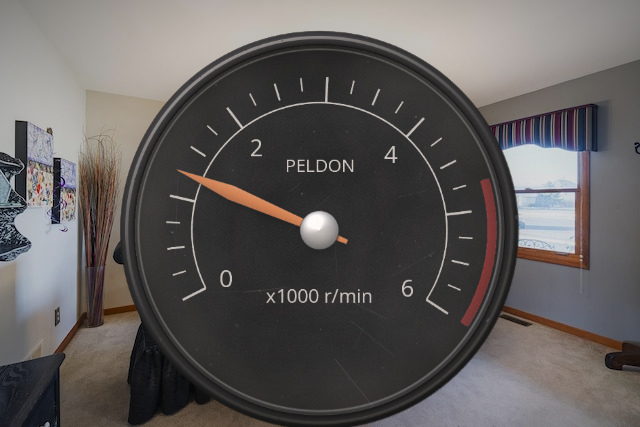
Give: 1250
